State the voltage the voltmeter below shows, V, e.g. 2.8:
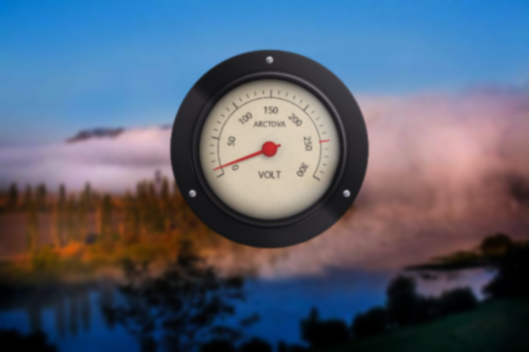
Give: 10
